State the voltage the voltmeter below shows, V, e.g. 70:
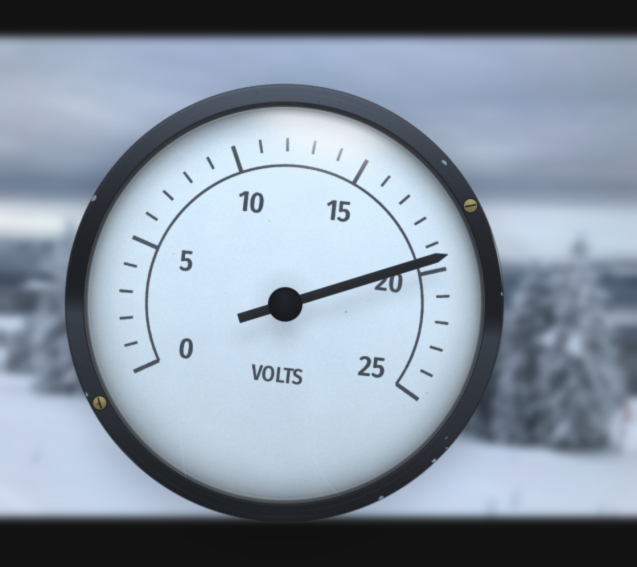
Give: 19.5
